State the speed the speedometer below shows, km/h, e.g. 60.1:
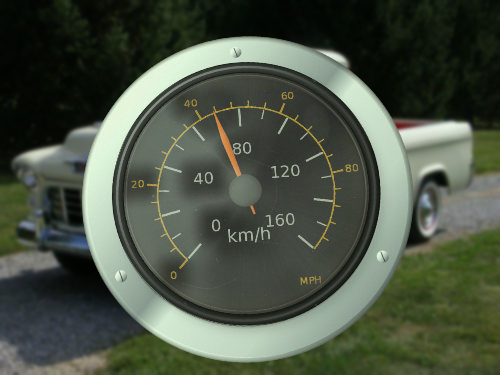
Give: 70
